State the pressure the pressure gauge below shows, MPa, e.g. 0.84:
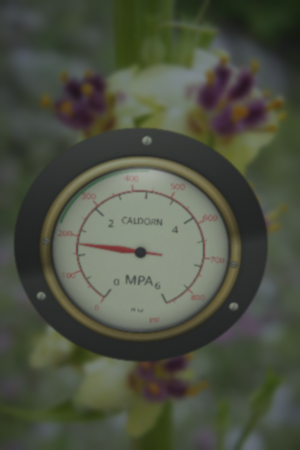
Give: 1.25
